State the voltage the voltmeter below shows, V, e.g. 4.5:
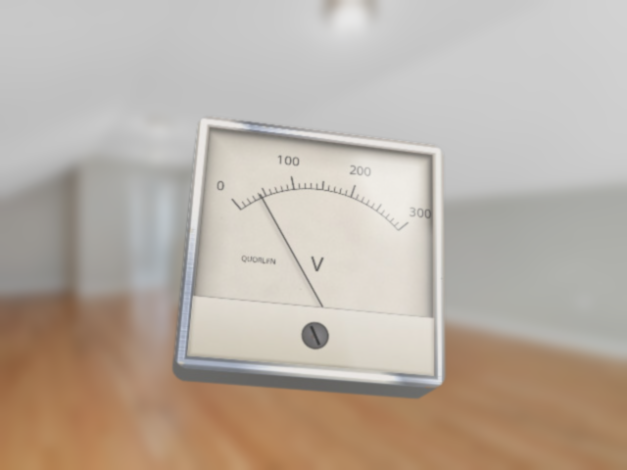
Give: 40
